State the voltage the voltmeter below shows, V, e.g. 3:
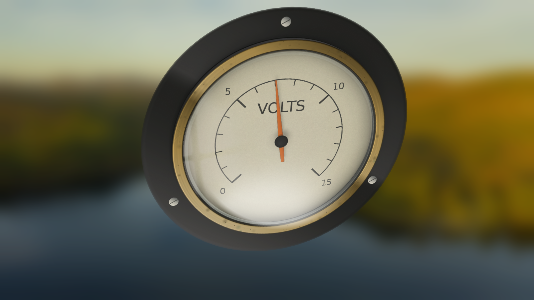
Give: 7
